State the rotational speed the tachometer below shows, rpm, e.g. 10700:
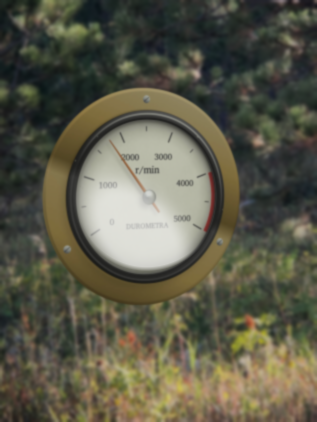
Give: 1750
